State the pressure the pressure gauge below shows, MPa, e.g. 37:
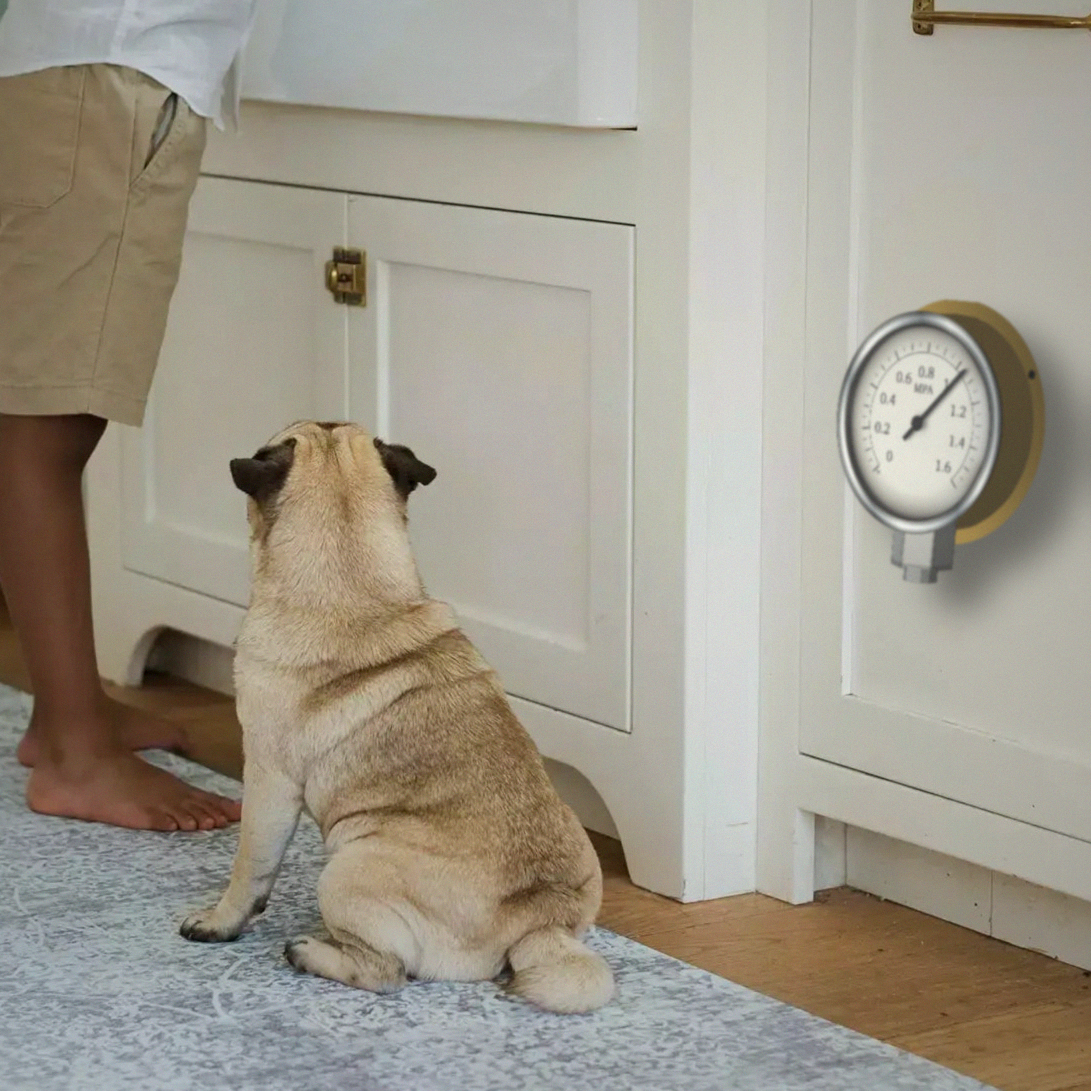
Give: 1.05
